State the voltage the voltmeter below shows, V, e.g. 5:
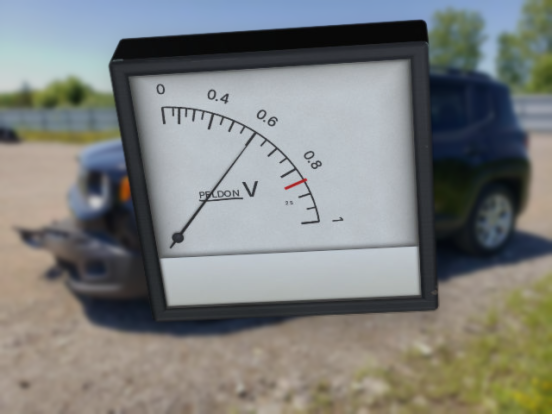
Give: 0.6
